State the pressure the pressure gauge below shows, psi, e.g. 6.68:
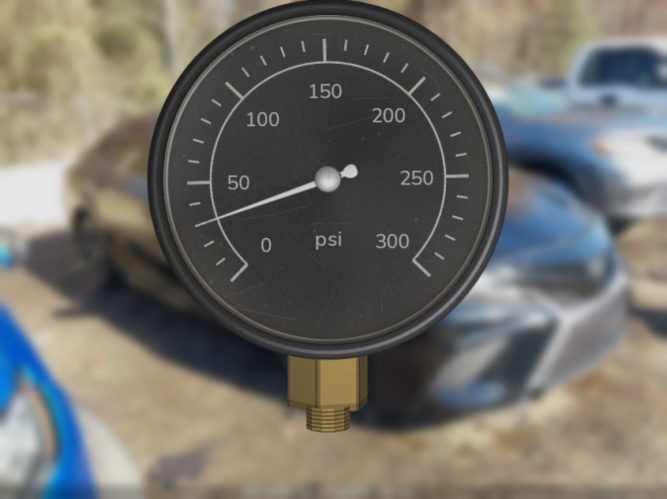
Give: 30
